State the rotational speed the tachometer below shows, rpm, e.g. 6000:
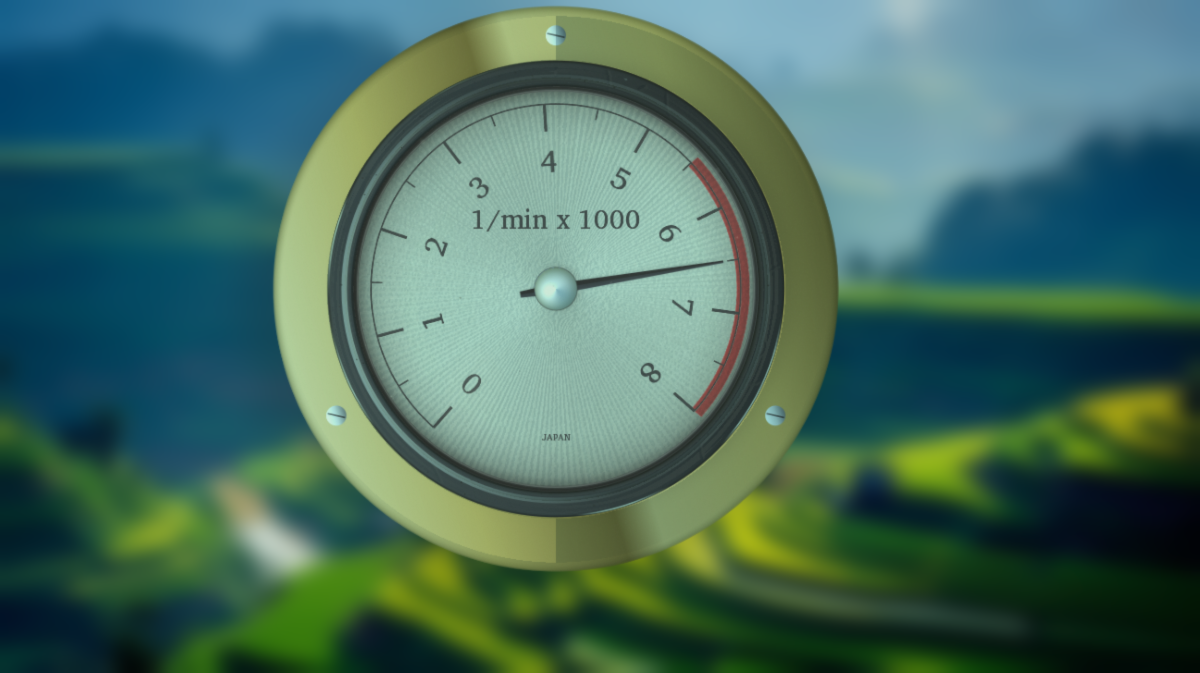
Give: 6500
